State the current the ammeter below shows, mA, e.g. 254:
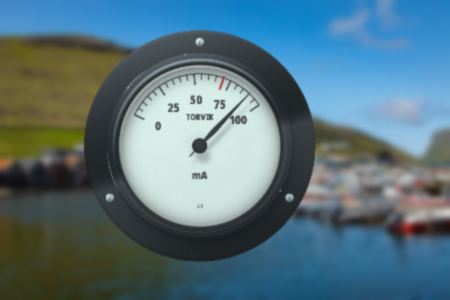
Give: 90
